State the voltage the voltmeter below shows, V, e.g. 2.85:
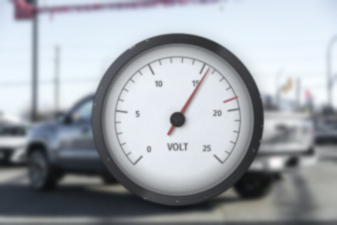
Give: 15.5
